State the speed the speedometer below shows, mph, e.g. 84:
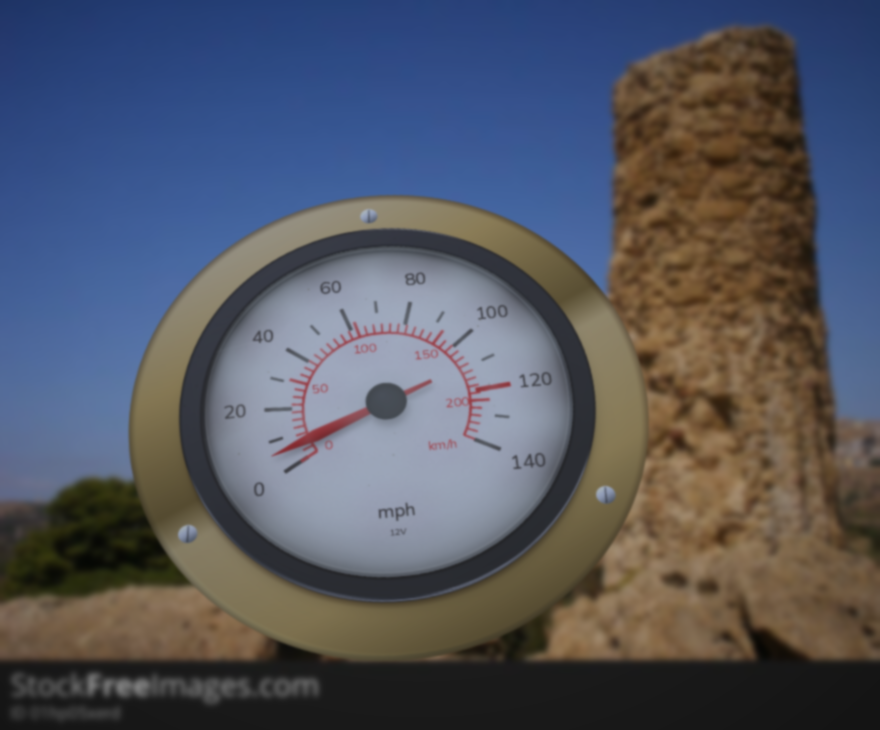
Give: 5
